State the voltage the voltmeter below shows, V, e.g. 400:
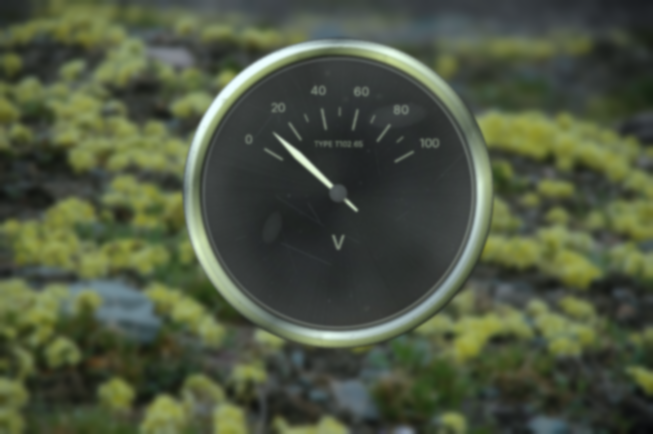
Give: 10
